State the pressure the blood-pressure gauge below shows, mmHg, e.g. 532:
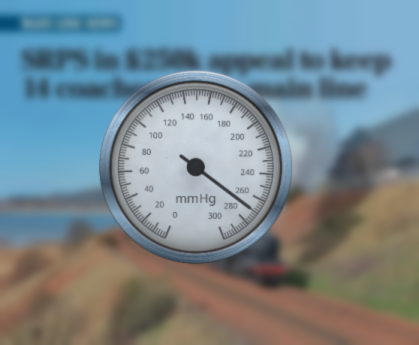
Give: 270
